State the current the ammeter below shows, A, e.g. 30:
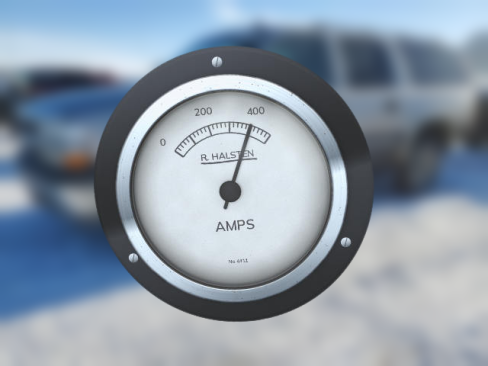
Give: 400
